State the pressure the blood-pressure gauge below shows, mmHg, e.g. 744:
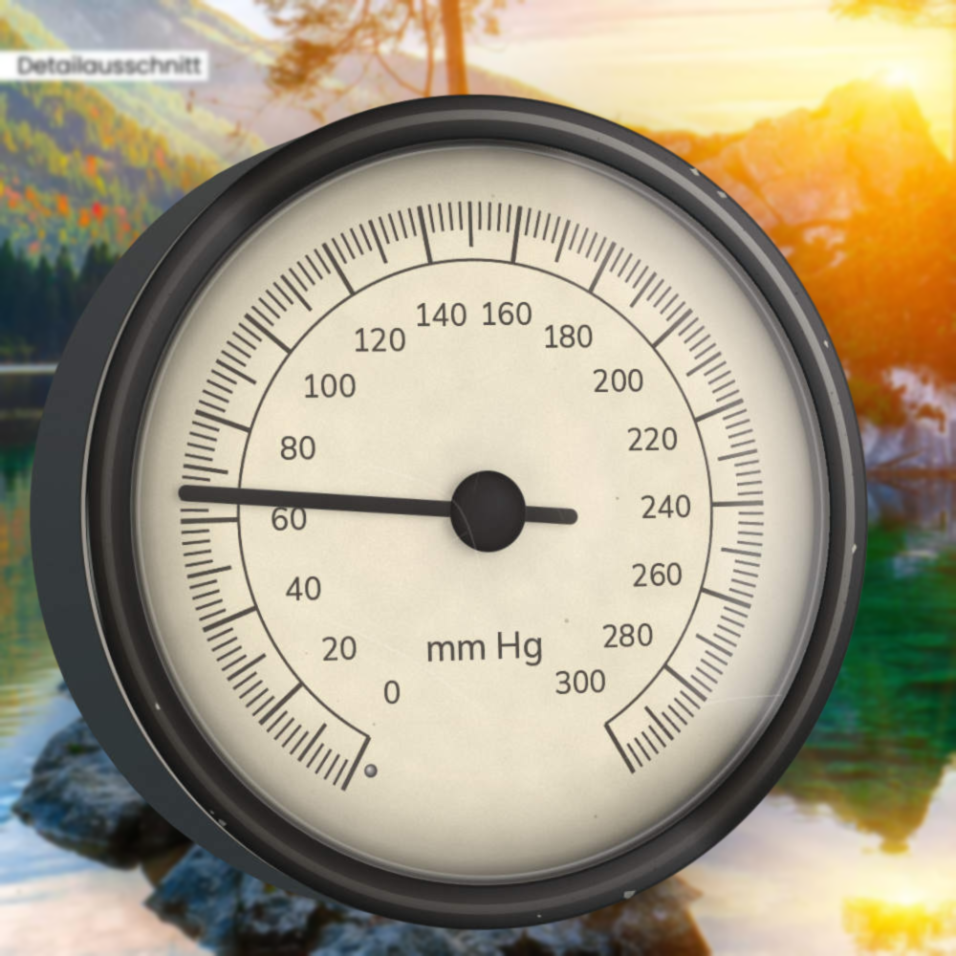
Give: 65
